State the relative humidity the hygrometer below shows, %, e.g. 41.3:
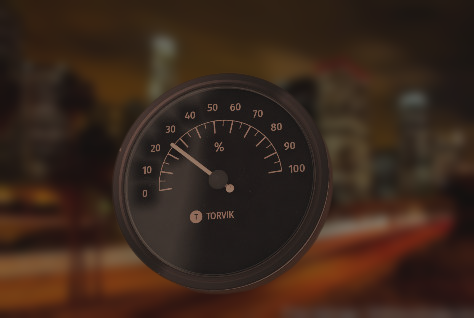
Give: 25
